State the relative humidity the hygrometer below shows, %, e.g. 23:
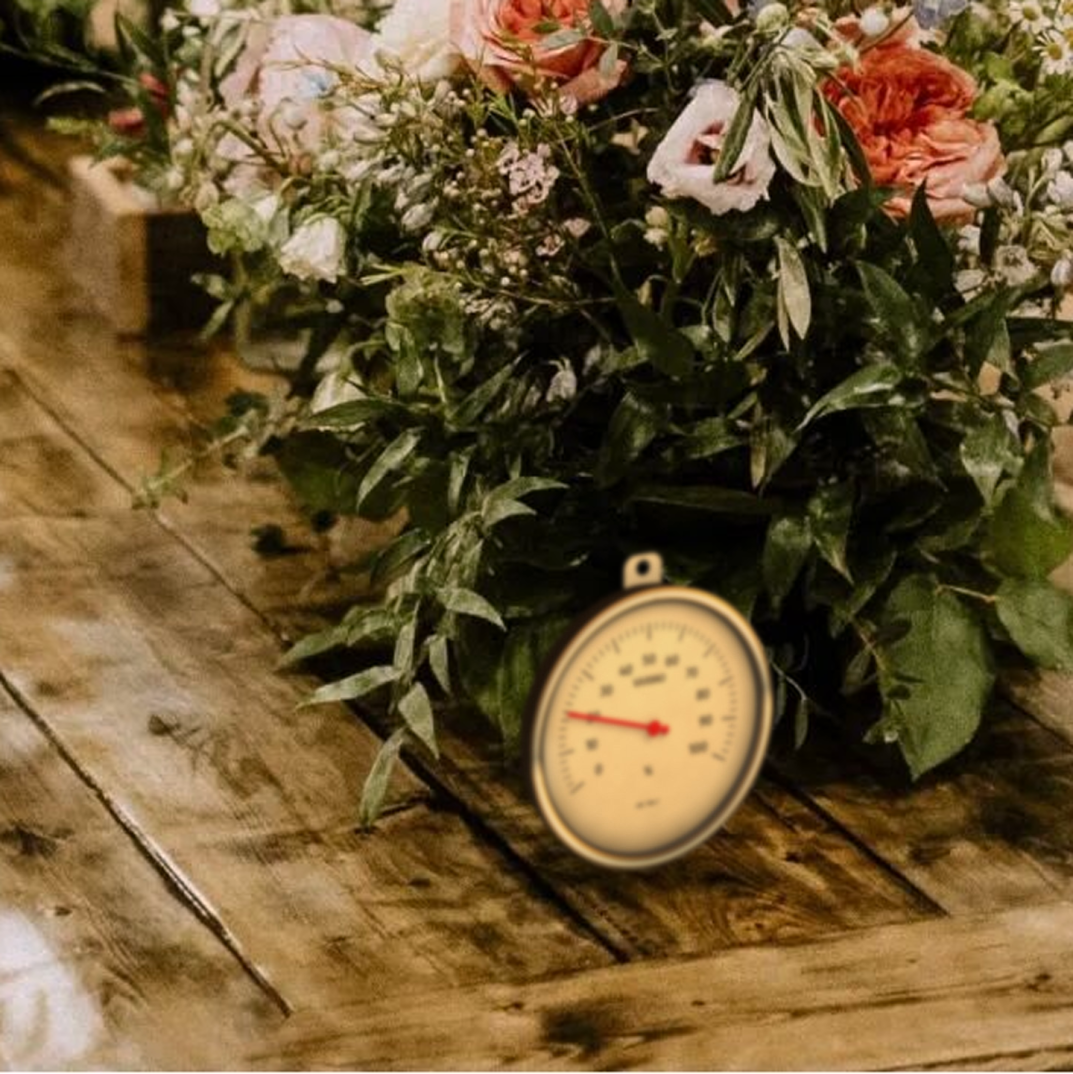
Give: 20
